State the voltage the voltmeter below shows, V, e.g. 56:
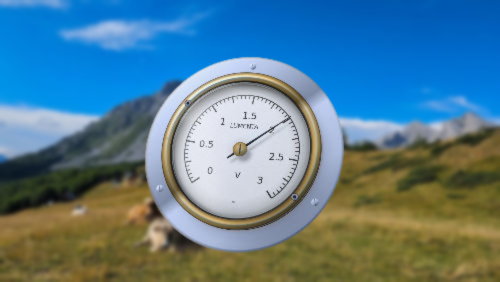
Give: 2
